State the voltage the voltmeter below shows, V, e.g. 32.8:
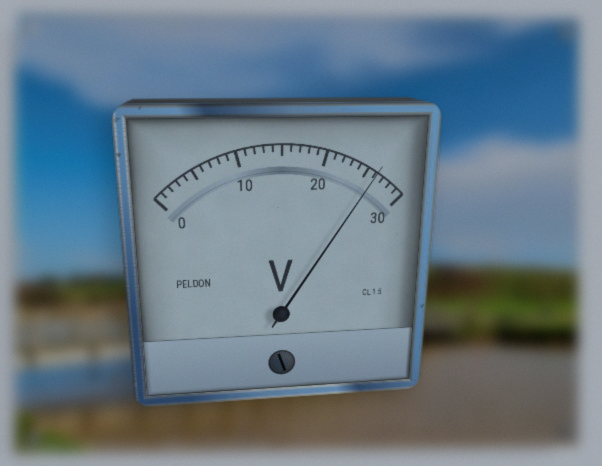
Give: 26
